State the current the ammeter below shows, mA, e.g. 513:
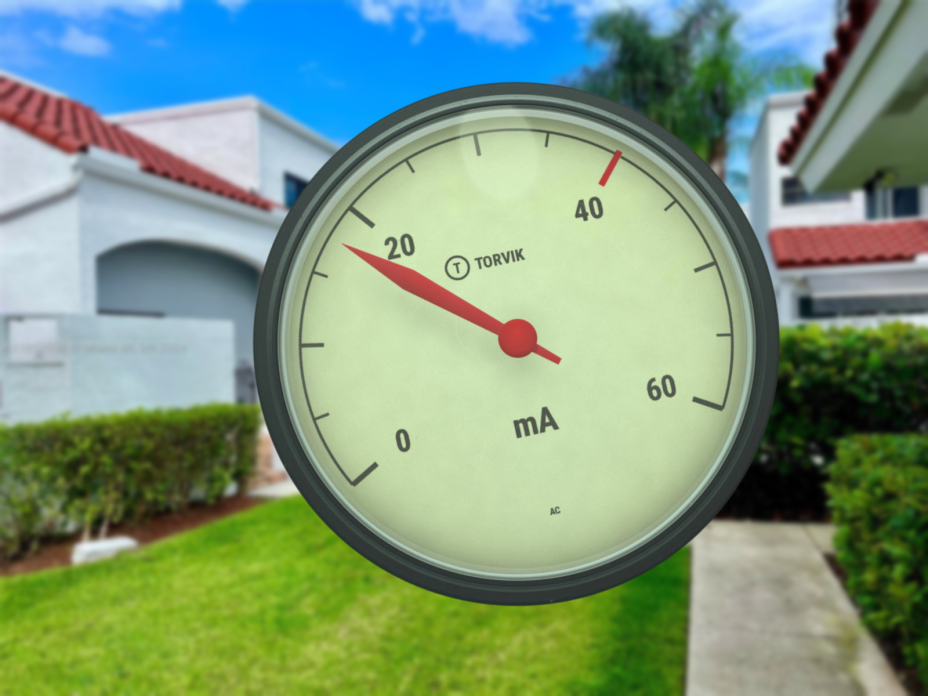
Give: 17.5
